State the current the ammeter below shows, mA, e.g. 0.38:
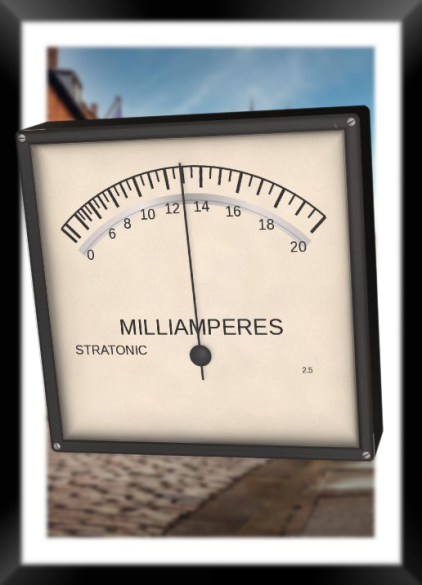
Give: 13
